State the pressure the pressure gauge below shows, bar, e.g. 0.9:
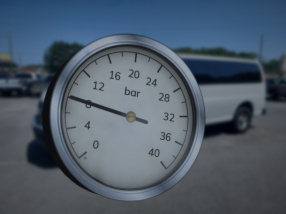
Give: 8
